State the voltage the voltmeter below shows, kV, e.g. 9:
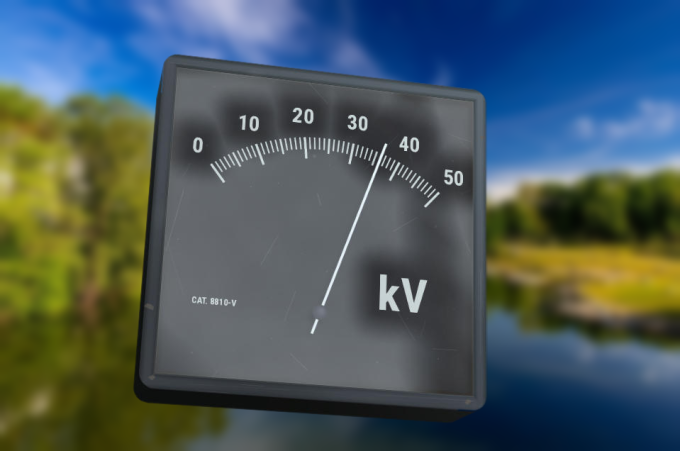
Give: 36
